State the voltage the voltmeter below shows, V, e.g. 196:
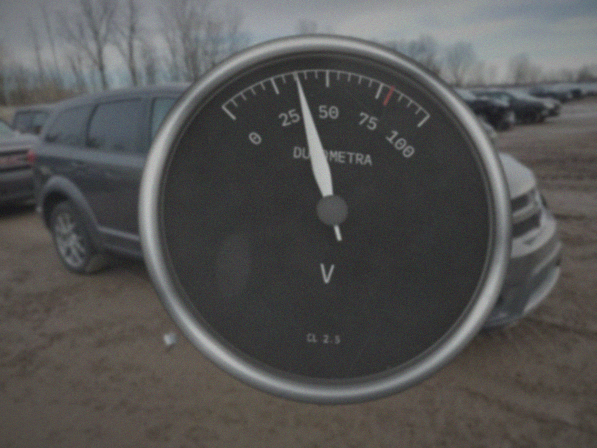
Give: 35
